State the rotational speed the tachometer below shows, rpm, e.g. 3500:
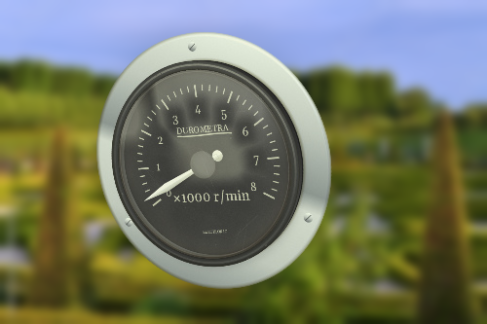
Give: 200
